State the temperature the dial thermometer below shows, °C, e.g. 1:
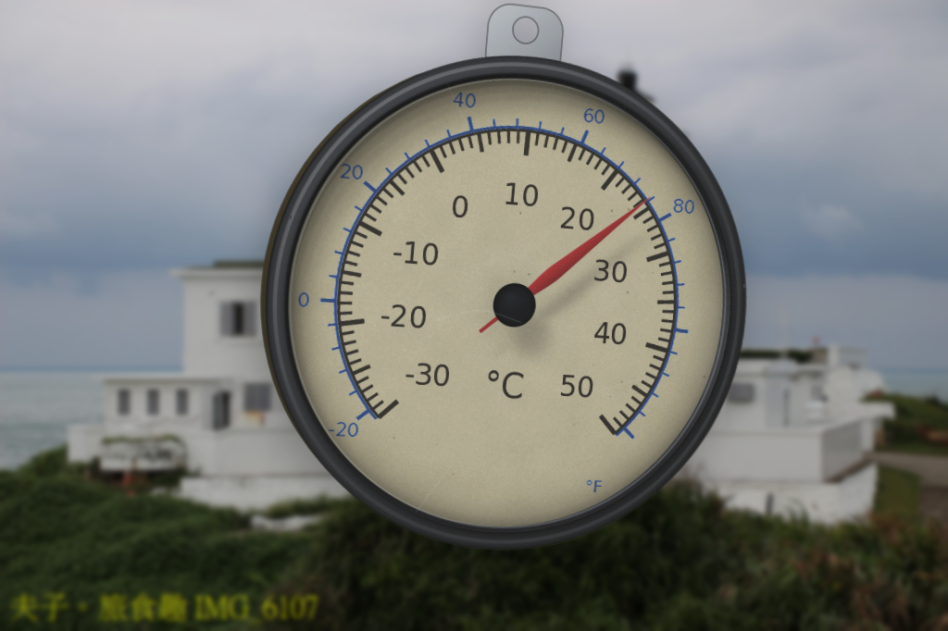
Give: 24
